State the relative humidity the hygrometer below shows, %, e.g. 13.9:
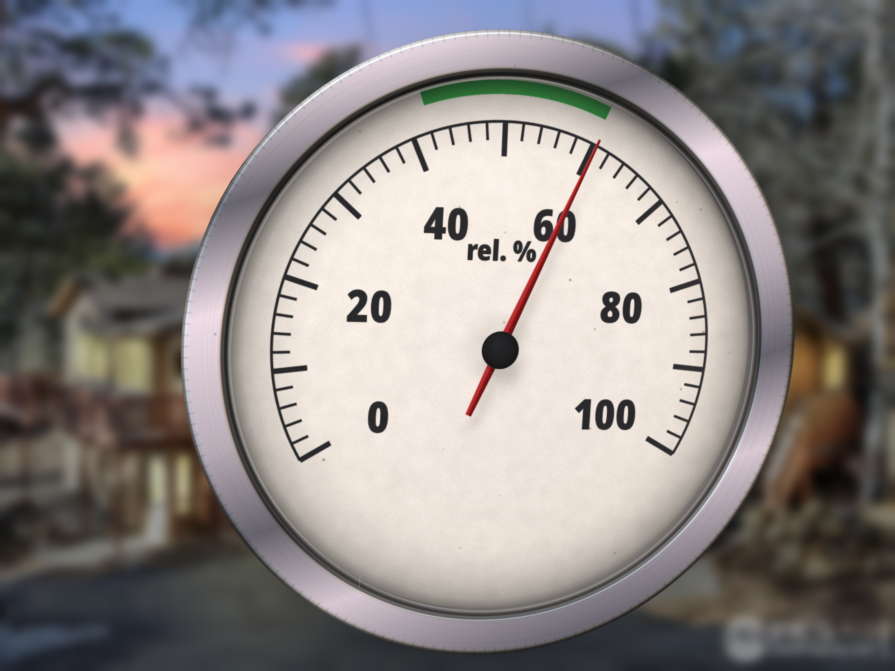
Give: 60
